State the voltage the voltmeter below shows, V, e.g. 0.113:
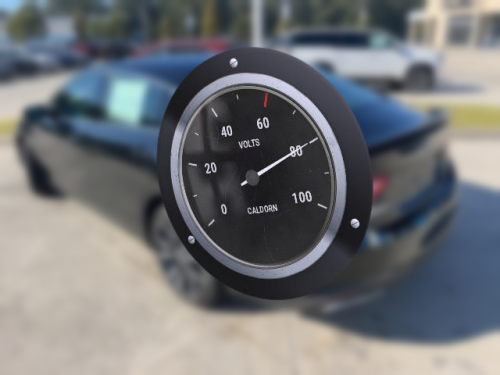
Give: 80
